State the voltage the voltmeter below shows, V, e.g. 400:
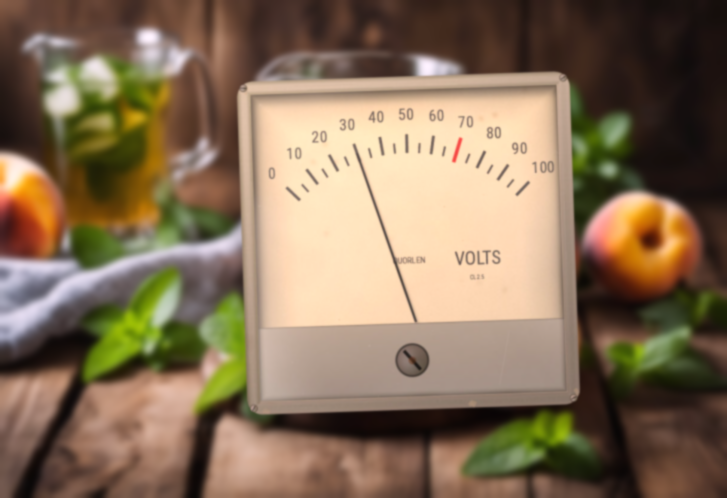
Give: 30
